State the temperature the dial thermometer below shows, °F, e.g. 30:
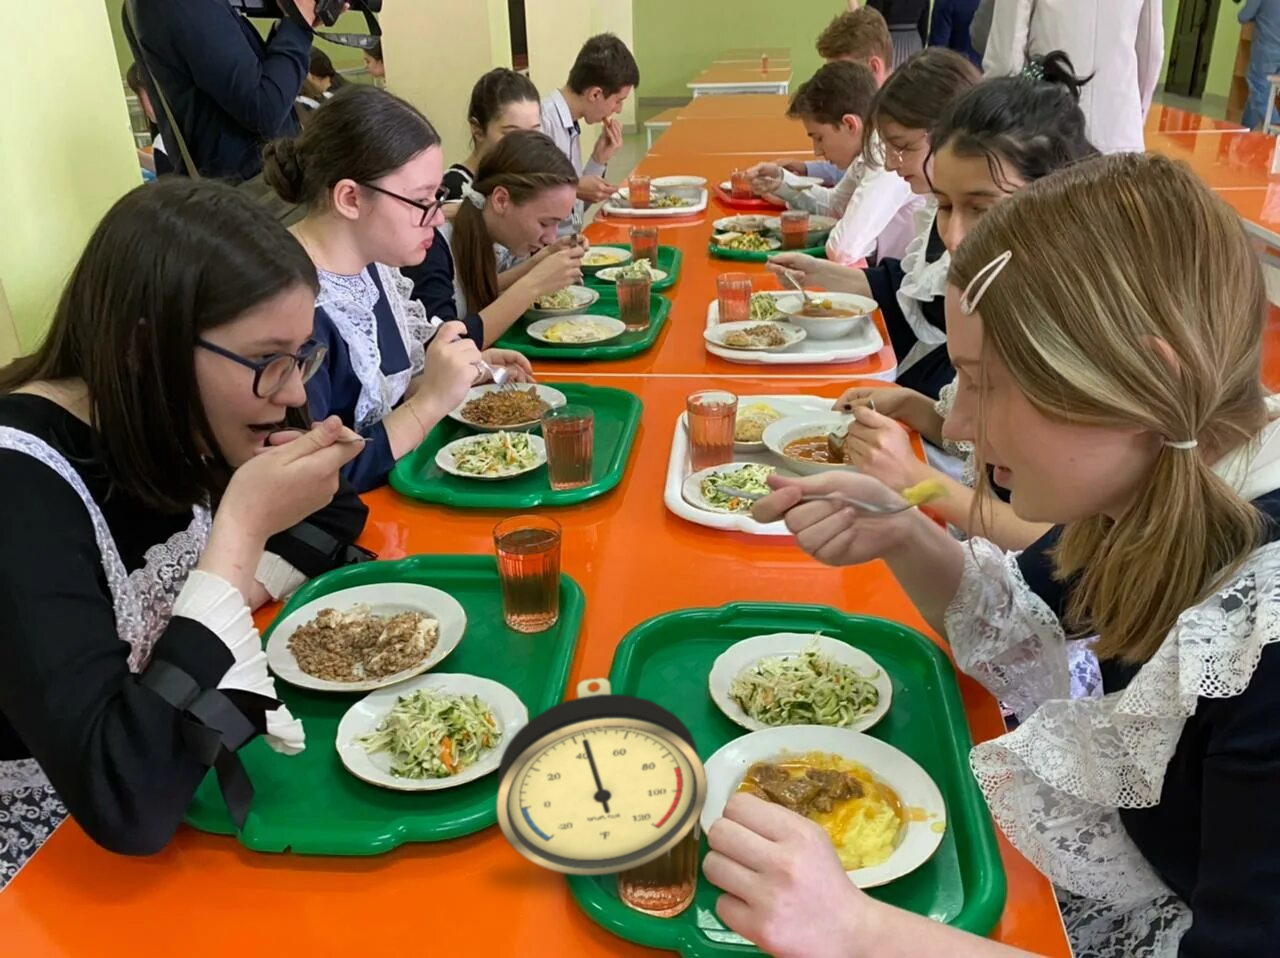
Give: 44
